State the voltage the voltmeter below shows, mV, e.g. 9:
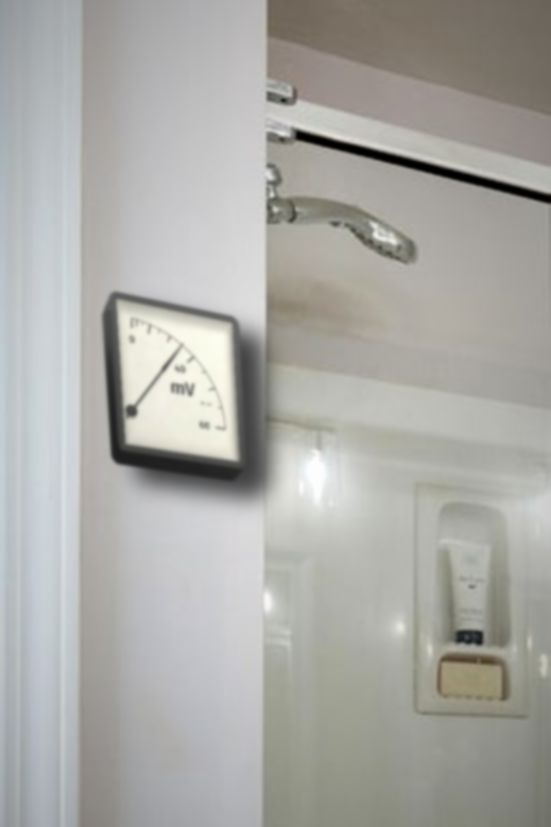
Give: 35
